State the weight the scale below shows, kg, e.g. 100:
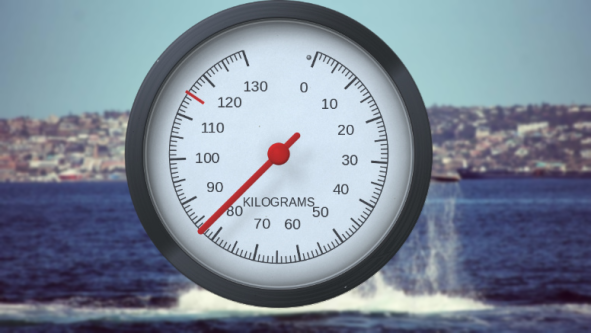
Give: 83
